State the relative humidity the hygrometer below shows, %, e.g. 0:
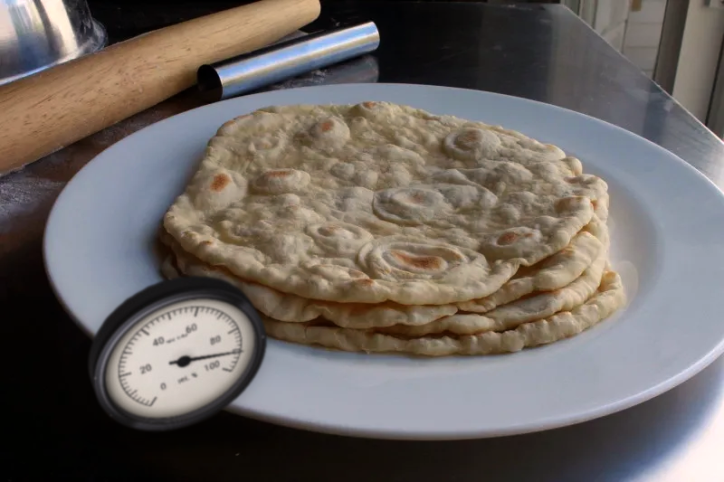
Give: 90
